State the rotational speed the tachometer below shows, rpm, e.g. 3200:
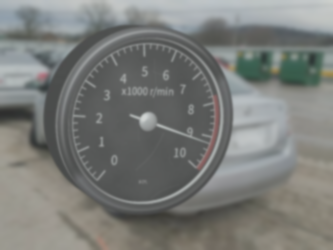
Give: 9200
